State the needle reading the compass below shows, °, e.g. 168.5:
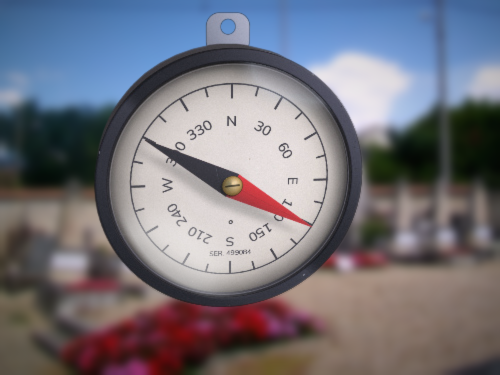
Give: 120
